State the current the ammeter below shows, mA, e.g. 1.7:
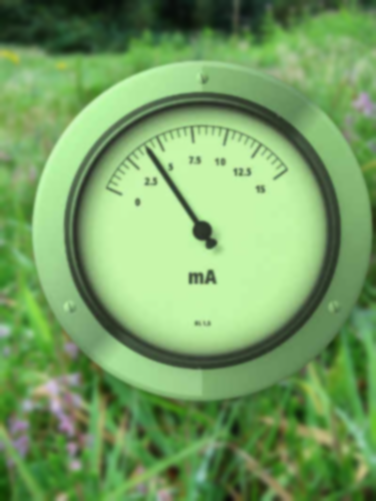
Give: 4
